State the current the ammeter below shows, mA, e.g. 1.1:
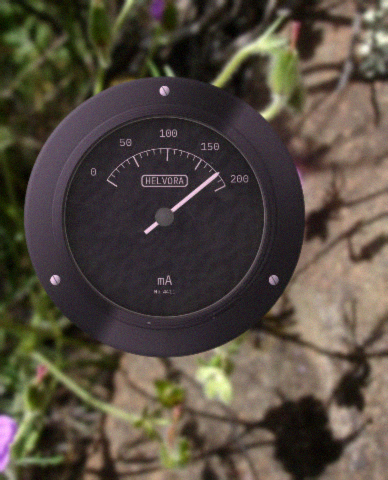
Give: 180
